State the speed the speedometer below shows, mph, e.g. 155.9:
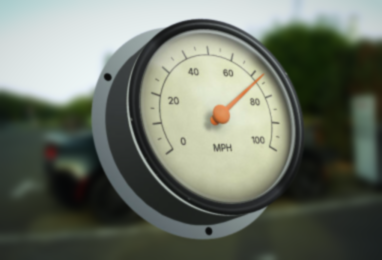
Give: 72.5
